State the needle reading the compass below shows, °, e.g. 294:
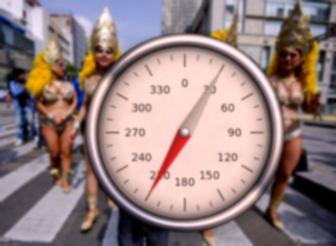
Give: 210
